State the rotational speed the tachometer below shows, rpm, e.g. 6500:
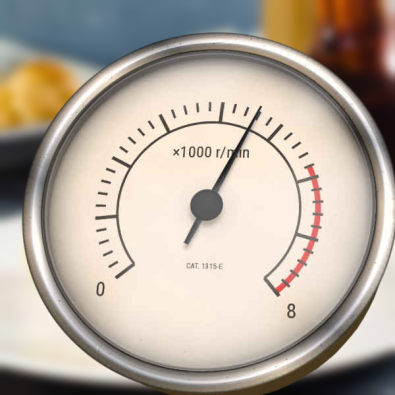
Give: 4600
